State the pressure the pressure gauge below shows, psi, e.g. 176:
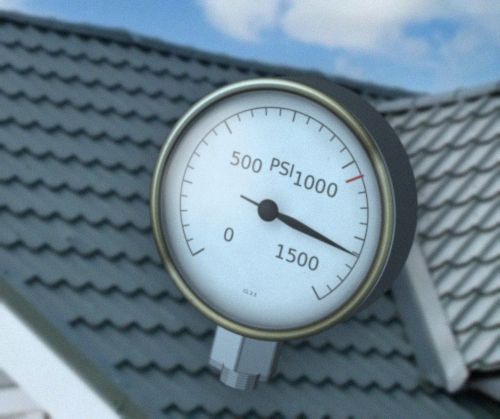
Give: 1300
